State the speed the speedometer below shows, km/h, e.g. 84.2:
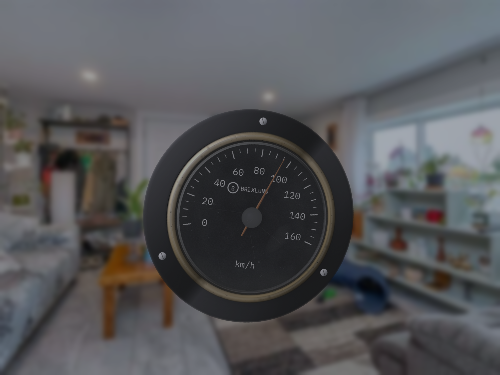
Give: 95
